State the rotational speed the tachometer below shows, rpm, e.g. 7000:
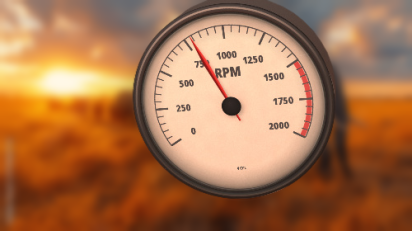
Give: 800
